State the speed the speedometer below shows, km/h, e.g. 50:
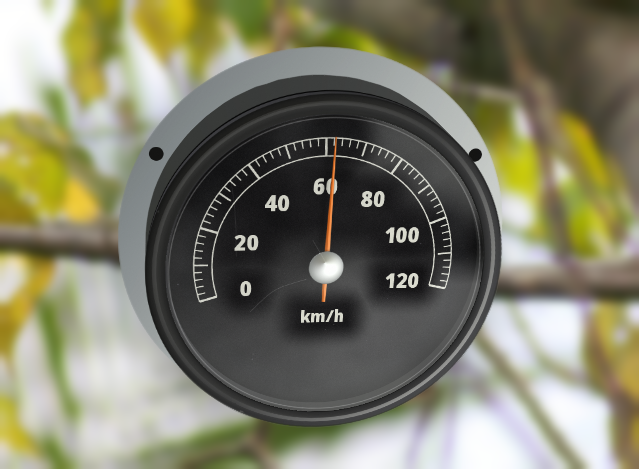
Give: 62
